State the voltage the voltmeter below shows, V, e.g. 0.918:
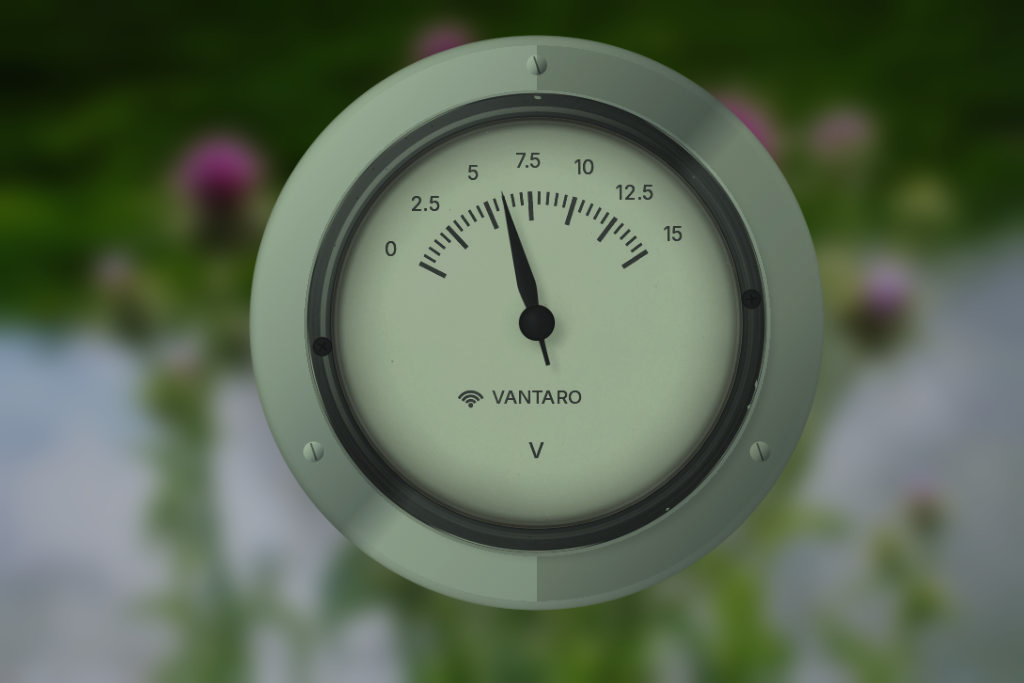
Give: 6
